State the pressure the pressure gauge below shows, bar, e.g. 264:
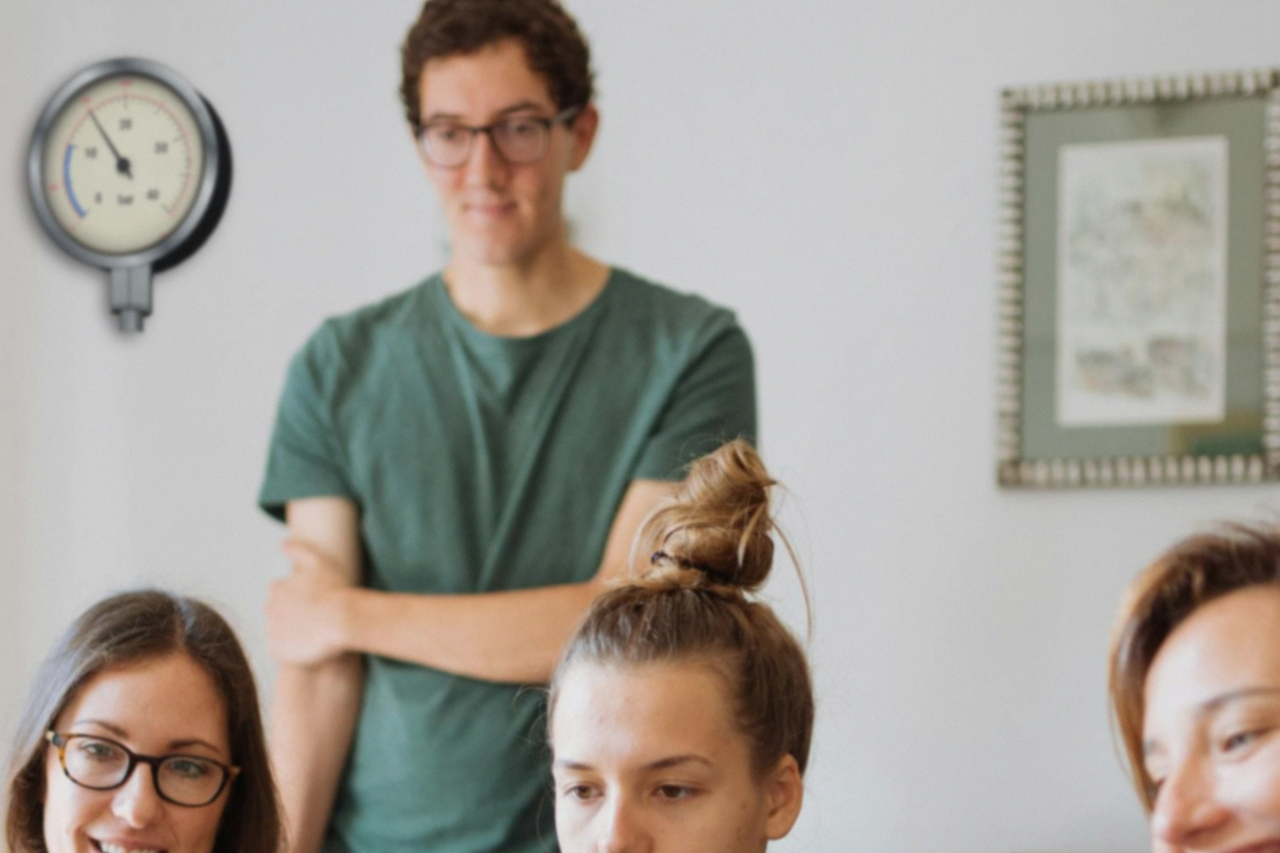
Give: 15
